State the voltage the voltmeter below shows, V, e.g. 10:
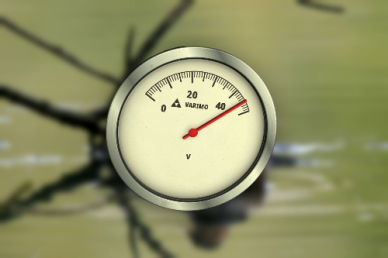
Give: 45
